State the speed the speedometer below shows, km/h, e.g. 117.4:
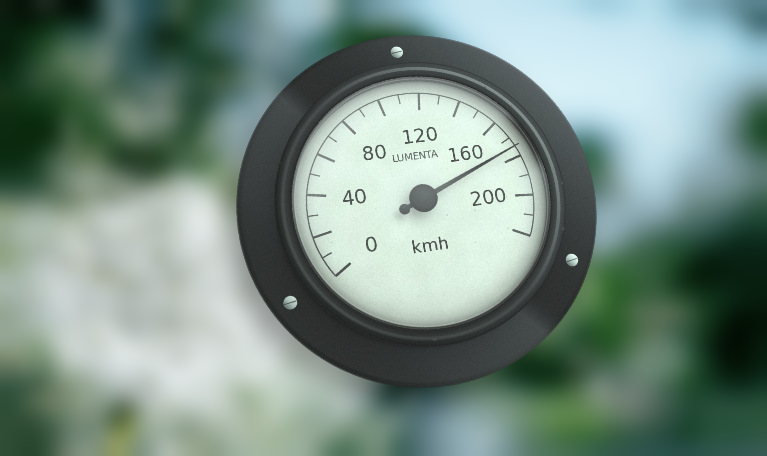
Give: 175
